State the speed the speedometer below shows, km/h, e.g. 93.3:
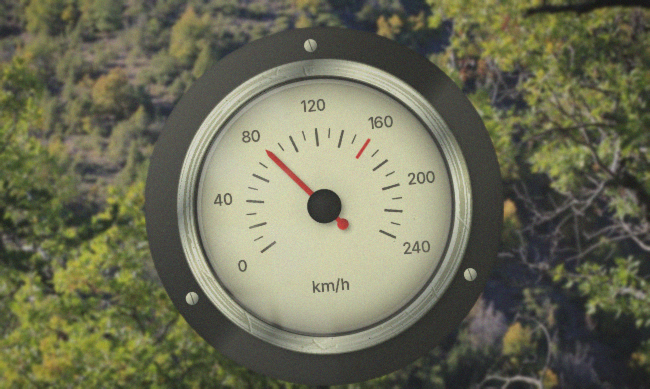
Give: 80
